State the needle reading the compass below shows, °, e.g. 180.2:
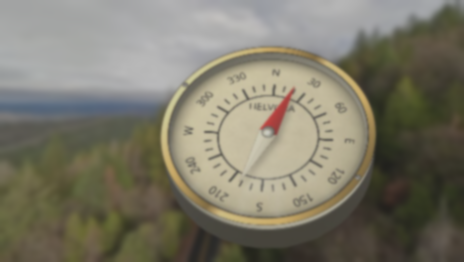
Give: 20
